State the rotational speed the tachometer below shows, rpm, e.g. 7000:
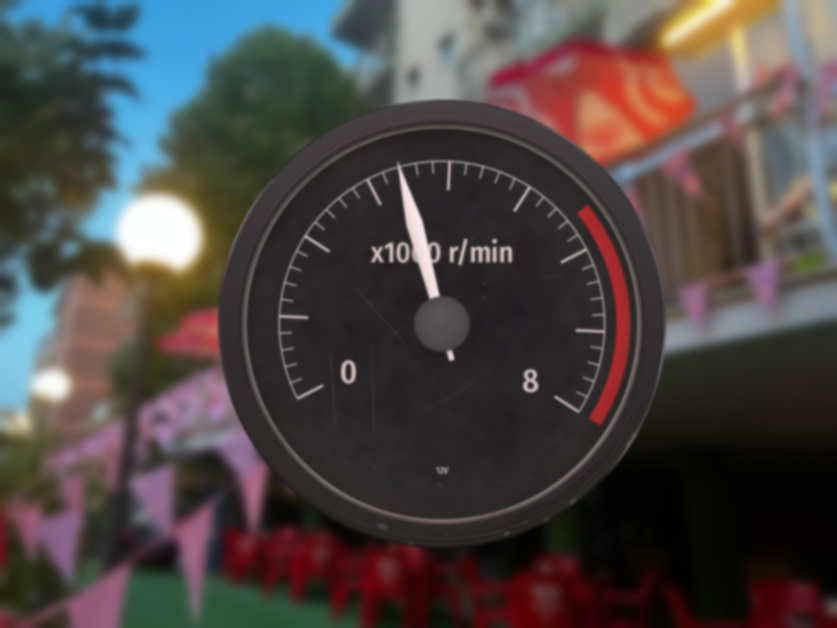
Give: 3400
